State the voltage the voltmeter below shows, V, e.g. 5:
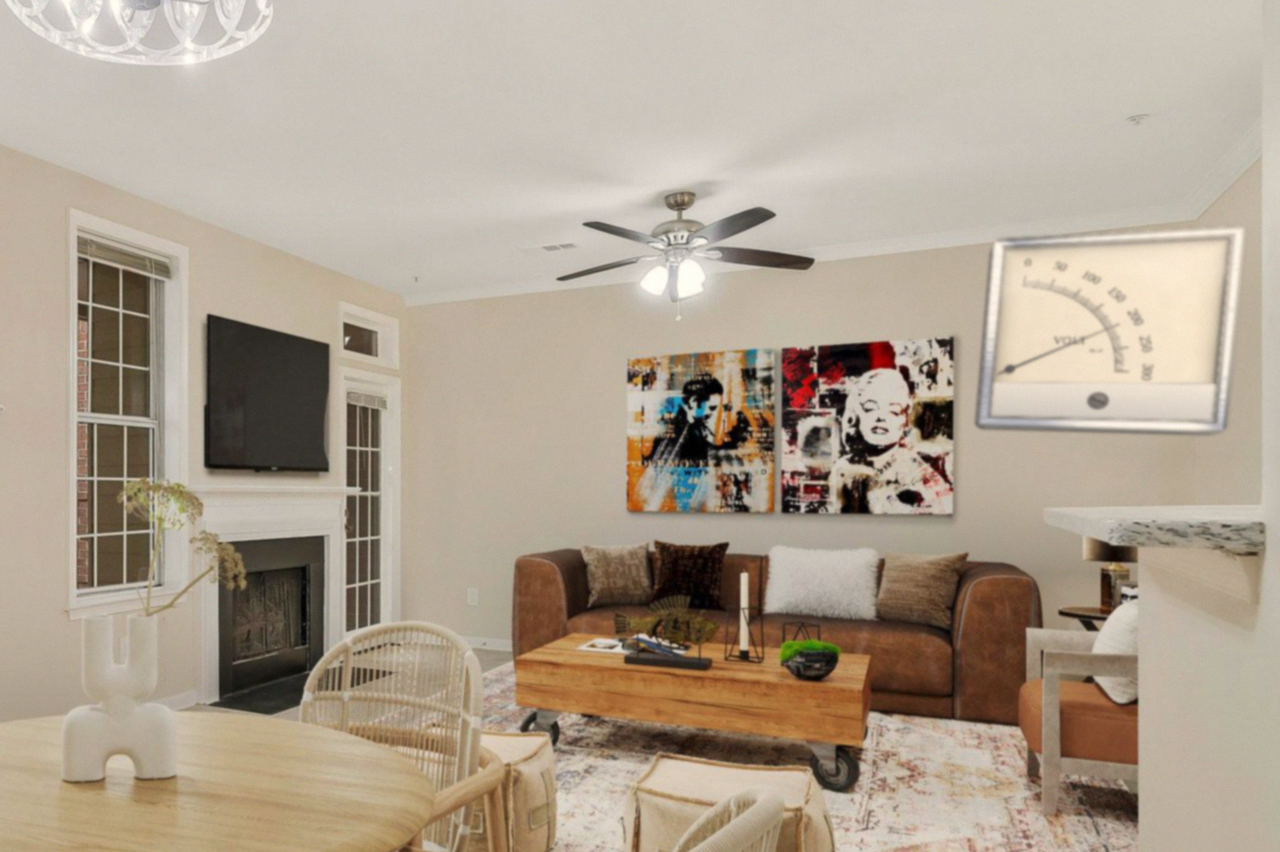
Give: 200
